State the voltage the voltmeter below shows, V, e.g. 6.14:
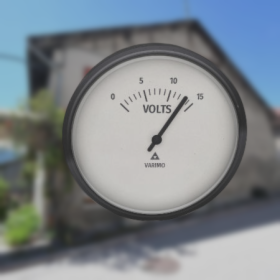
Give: 13
